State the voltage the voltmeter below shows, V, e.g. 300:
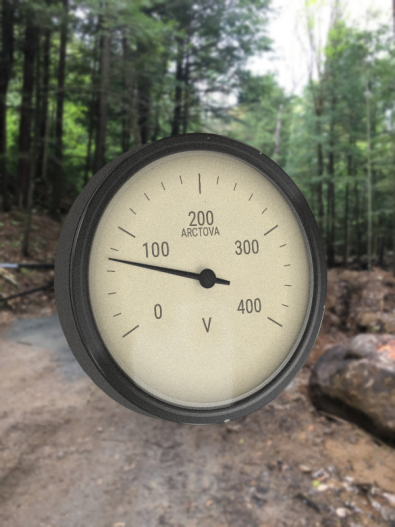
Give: 70
